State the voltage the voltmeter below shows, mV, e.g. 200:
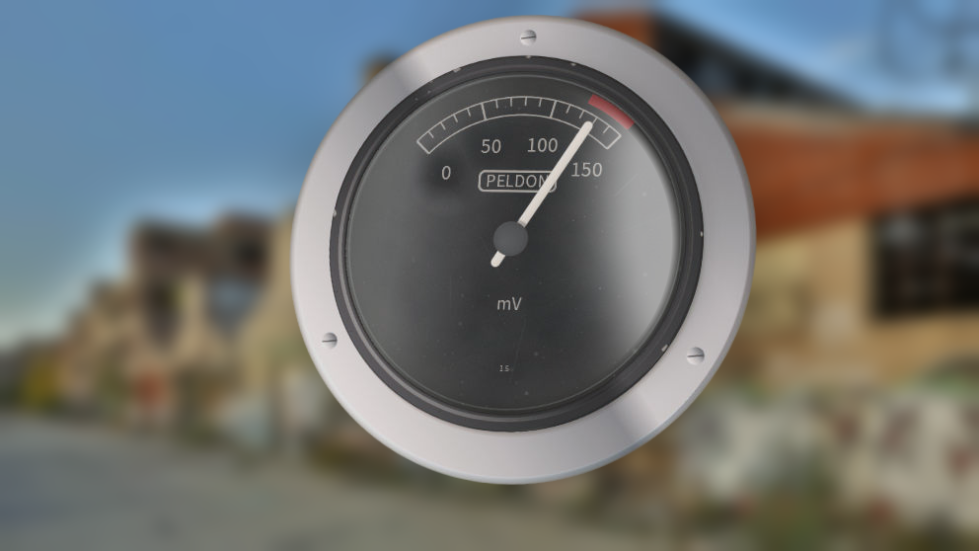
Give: 130
